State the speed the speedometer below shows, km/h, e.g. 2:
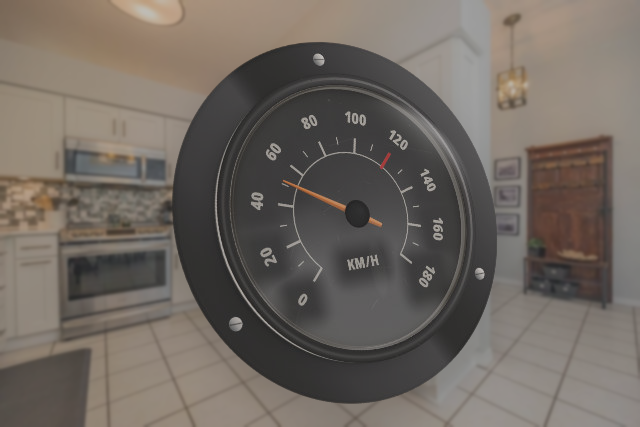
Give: 50
